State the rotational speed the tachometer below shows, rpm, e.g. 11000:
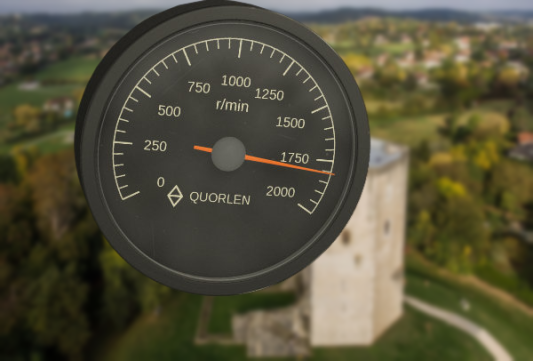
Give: 1800
